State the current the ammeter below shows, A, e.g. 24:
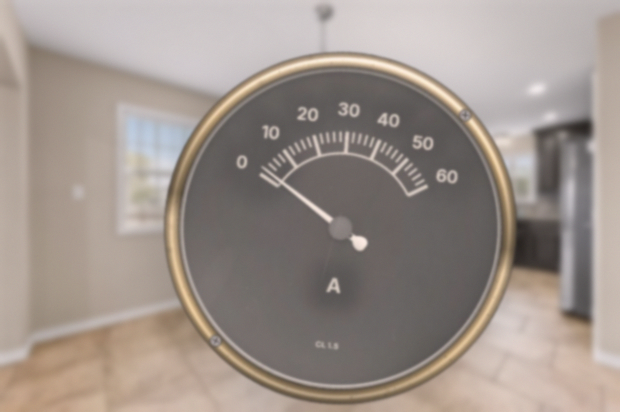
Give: 2
